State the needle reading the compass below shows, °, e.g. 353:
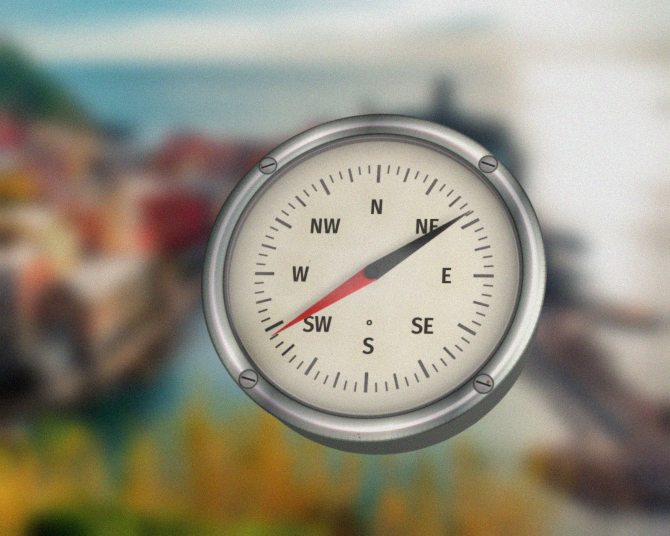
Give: 235
